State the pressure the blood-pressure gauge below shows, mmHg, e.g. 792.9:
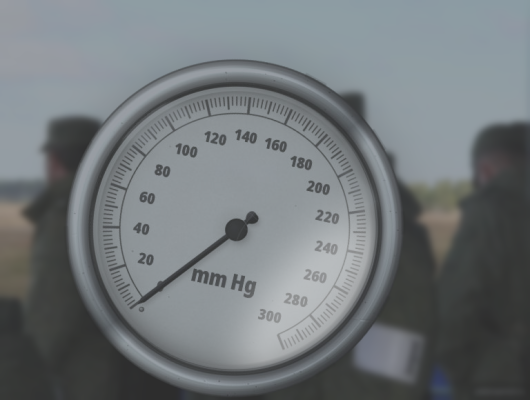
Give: 0
